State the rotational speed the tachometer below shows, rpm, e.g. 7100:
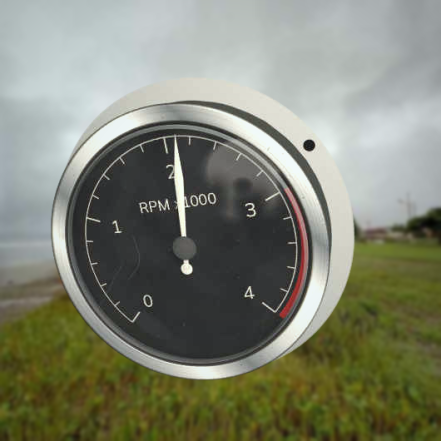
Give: 2100
